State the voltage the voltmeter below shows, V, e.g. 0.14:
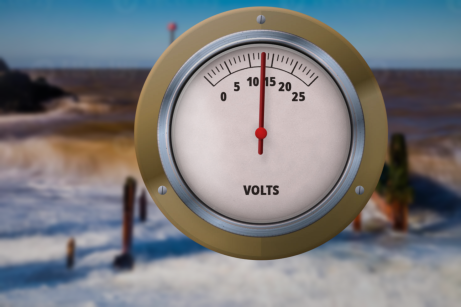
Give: 13
